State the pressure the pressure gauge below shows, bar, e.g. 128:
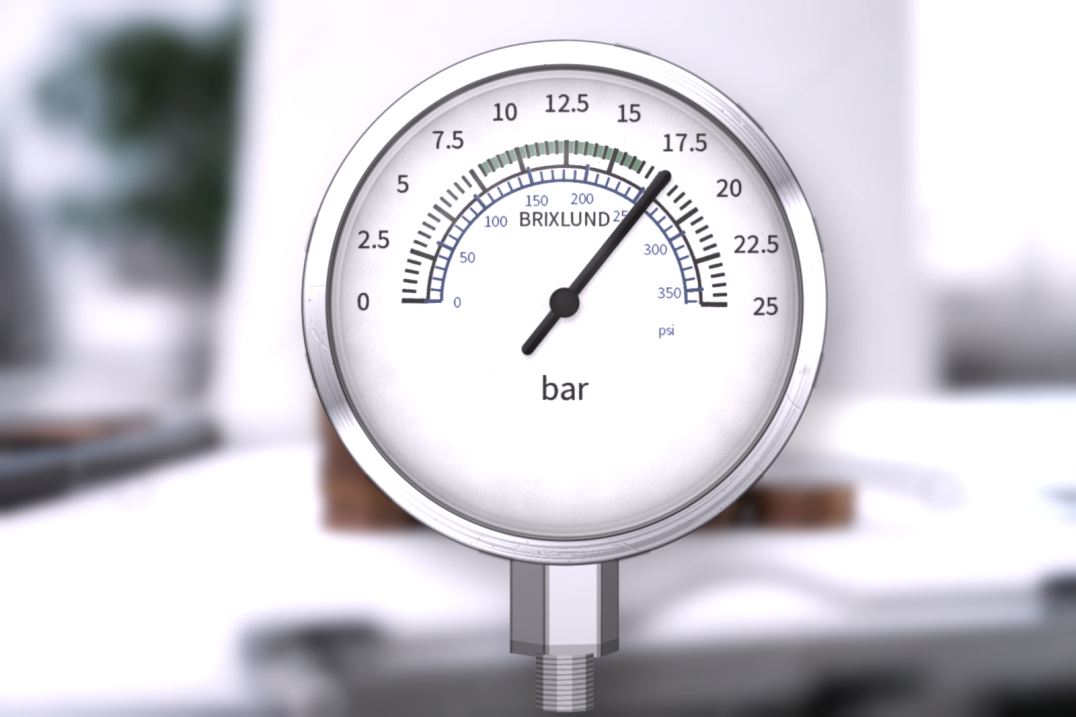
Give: 17.75
